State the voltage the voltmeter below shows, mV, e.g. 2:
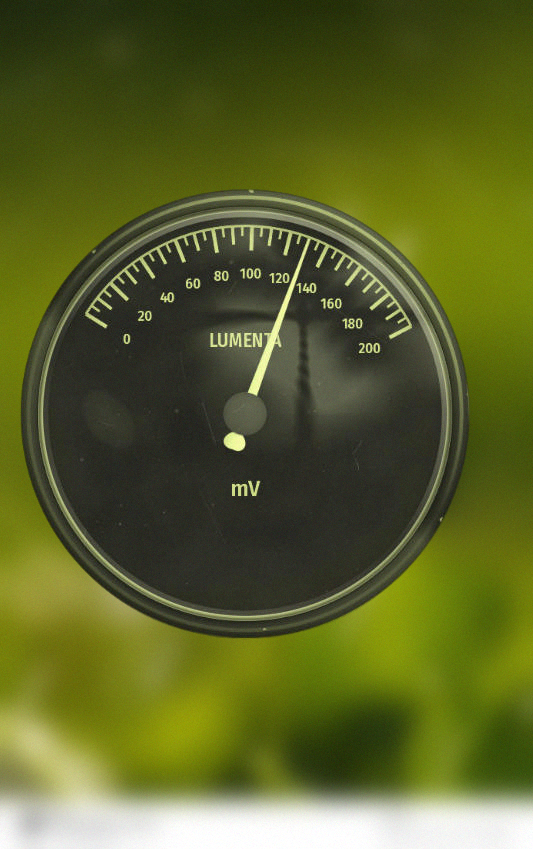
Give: 130
